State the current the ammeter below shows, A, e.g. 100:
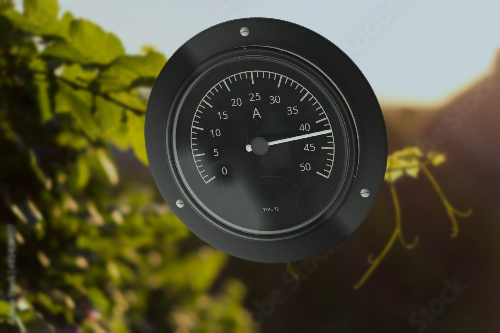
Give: 42
